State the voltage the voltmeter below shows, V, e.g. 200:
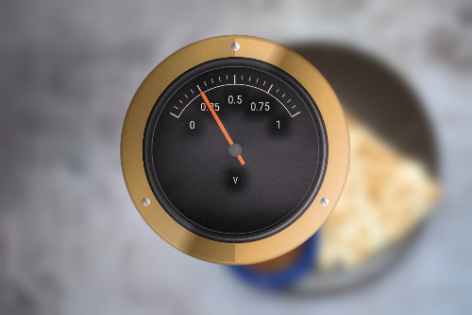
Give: 0.25
